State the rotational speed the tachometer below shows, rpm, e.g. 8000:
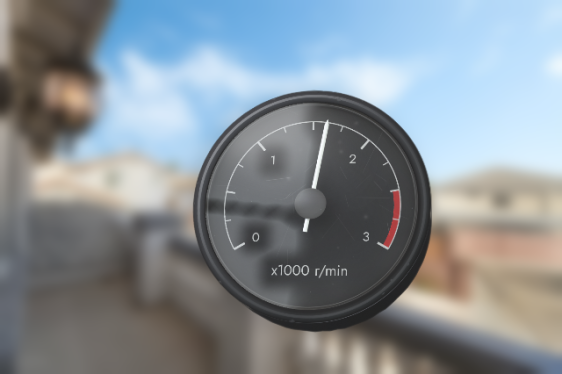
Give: 1625
